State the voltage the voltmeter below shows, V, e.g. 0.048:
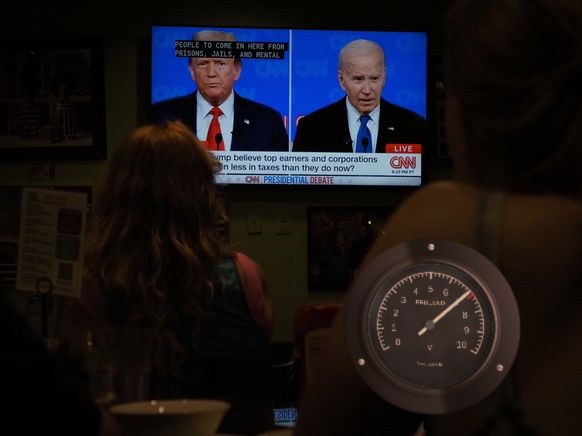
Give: 7
